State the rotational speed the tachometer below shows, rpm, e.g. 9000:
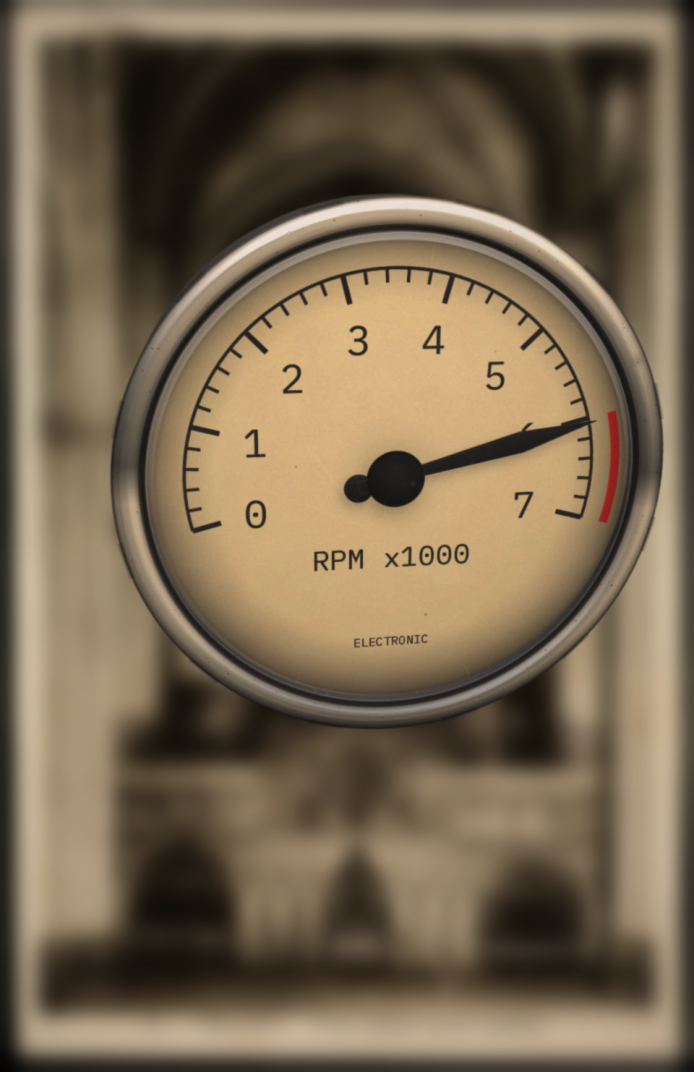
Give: 6000
